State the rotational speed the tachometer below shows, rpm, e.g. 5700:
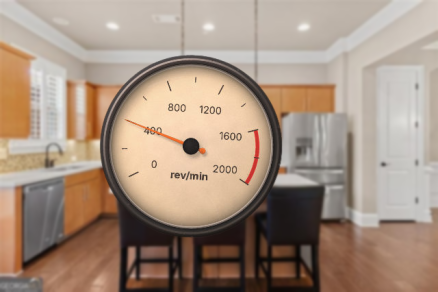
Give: 400
